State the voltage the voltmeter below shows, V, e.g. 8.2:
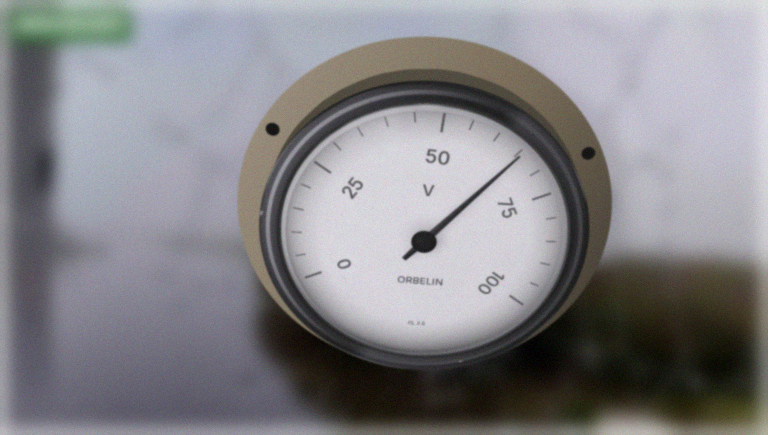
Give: 65
